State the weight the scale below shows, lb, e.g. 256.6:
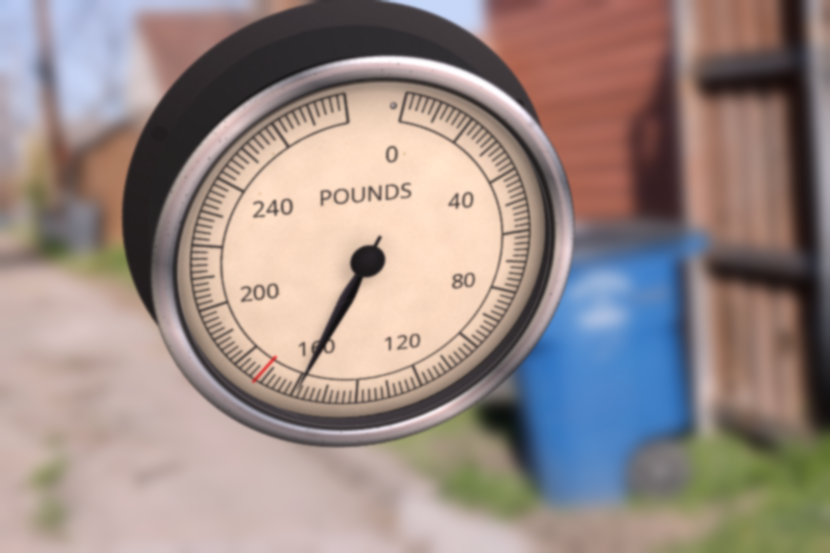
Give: 160
